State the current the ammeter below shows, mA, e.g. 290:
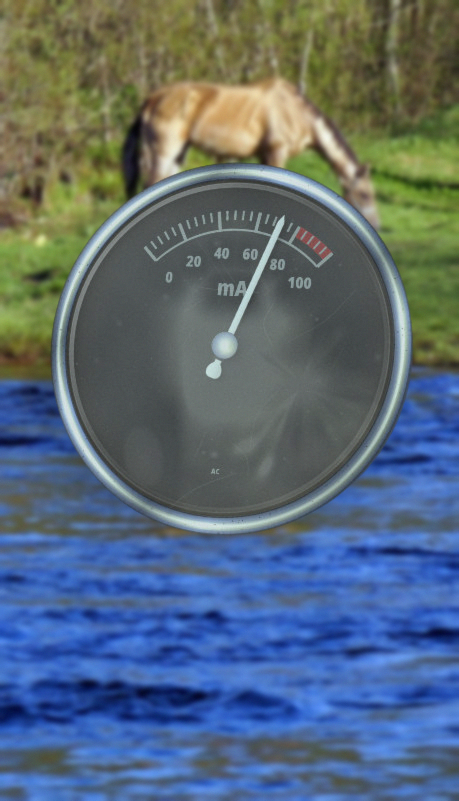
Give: 72
